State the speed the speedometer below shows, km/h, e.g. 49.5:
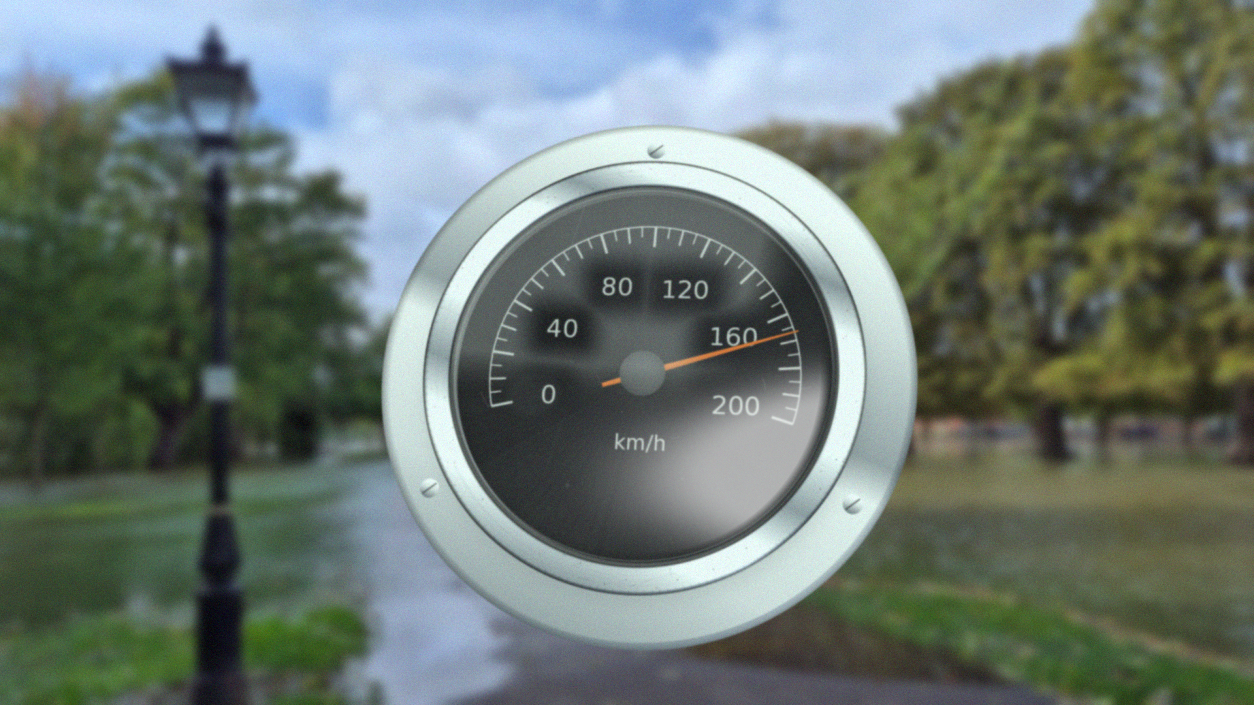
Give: 167.5
